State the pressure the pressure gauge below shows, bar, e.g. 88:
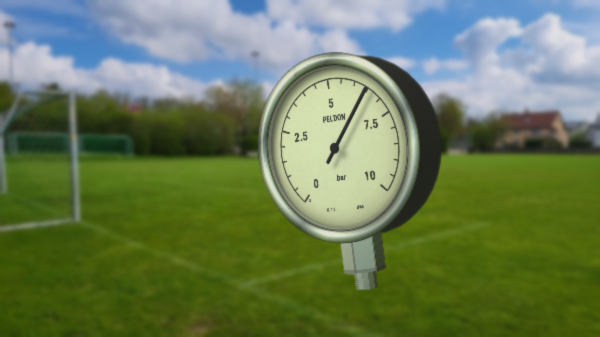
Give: 6.5
